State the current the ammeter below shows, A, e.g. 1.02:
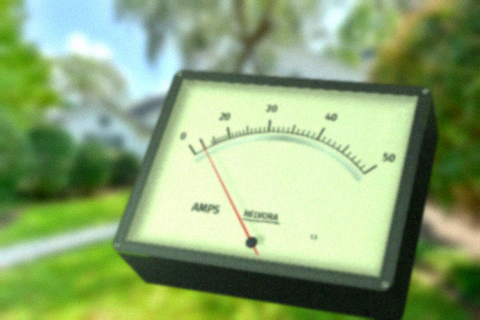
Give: 10
